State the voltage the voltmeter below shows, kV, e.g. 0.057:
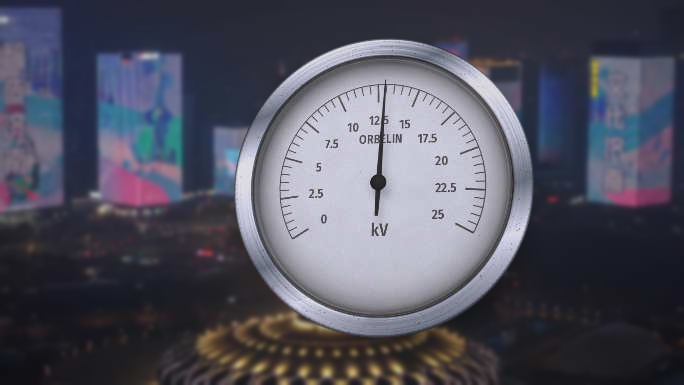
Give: 13
